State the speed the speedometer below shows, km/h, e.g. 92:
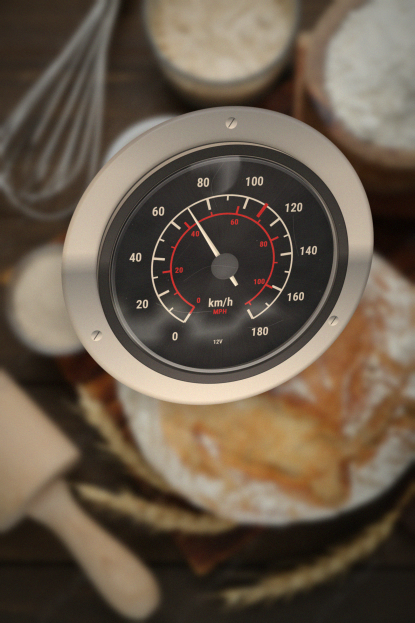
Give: 70
